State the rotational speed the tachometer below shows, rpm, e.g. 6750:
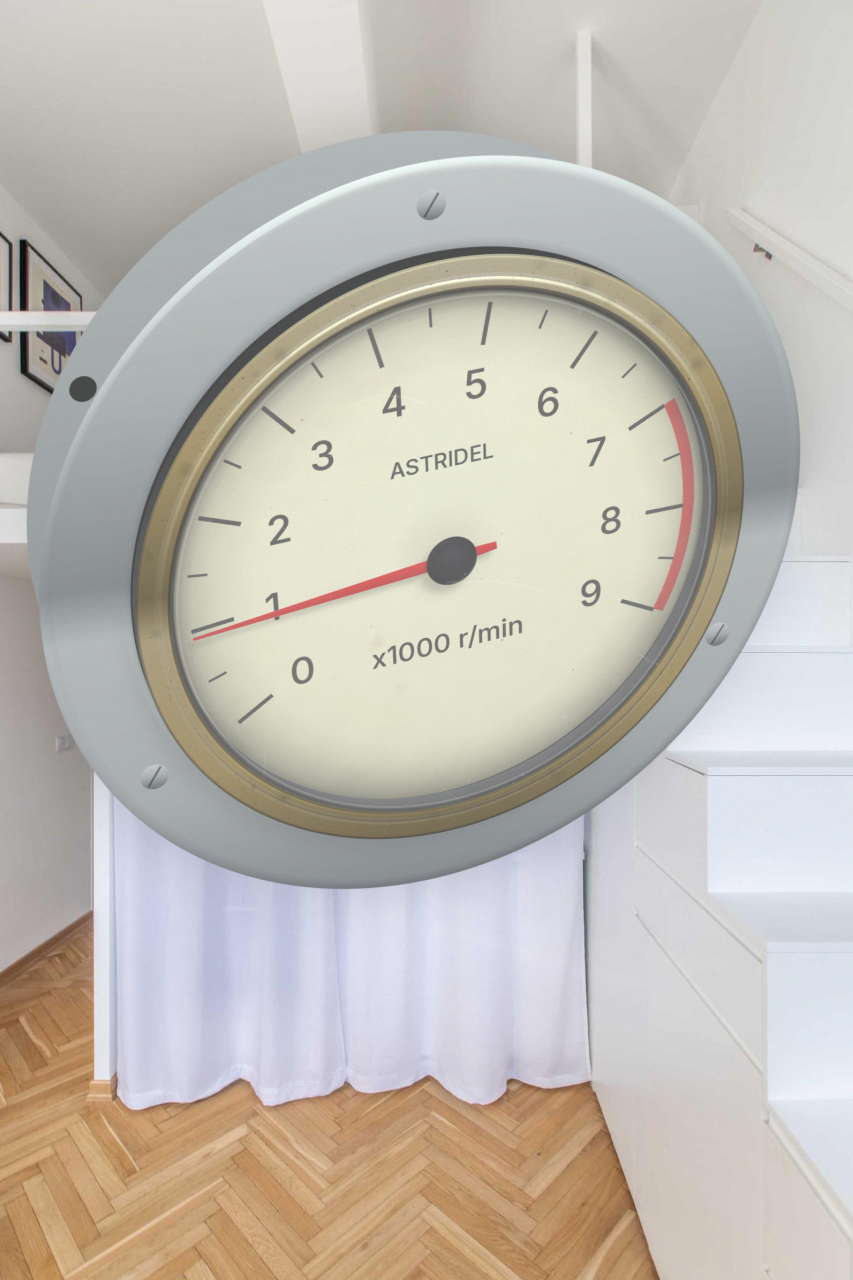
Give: 1000
